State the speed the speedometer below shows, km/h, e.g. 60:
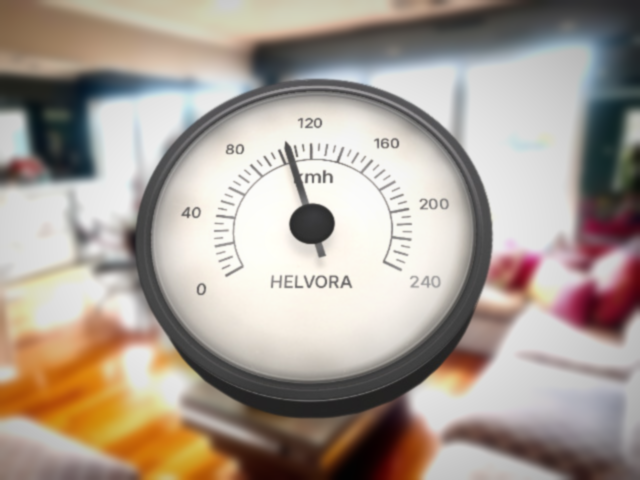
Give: 105
